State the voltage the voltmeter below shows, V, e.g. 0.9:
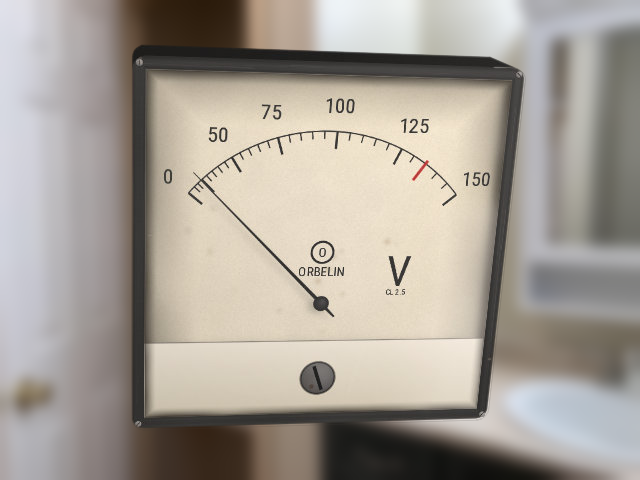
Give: 25
